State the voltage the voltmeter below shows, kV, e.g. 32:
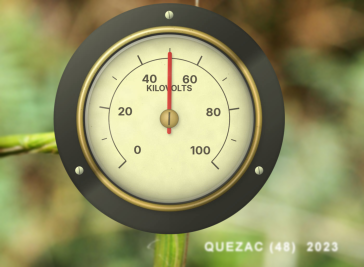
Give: 50
